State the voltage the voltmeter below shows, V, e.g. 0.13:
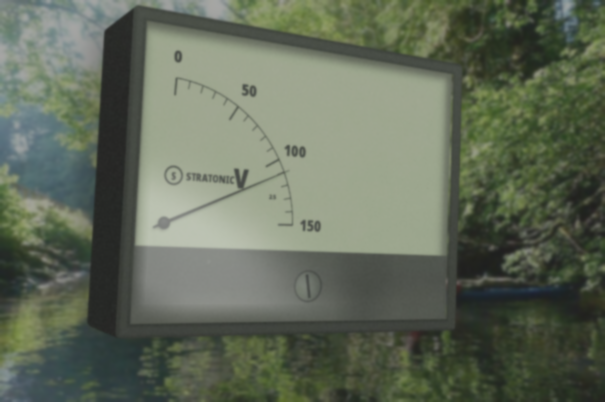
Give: 110
